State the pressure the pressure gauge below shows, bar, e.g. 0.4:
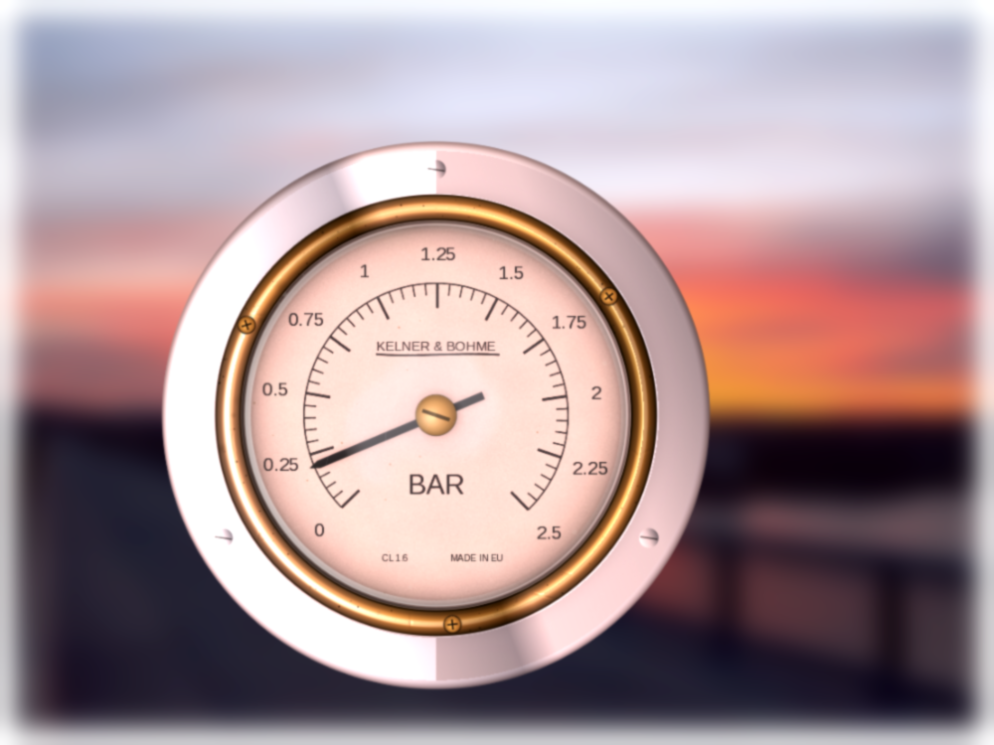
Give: 0.2
